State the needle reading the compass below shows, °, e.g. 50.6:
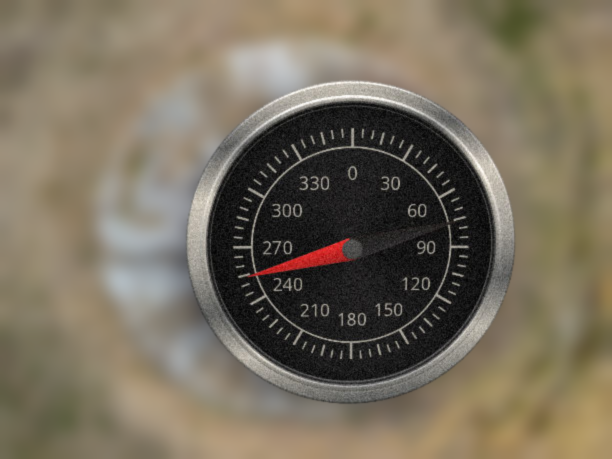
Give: 255
